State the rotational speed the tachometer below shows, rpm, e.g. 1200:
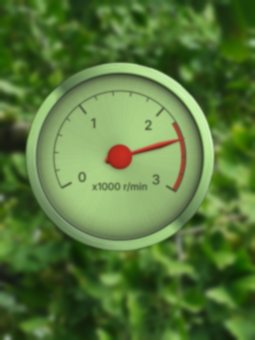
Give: 2400
